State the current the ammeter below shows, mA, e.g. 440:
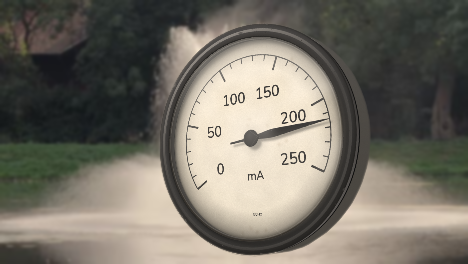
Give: 215
